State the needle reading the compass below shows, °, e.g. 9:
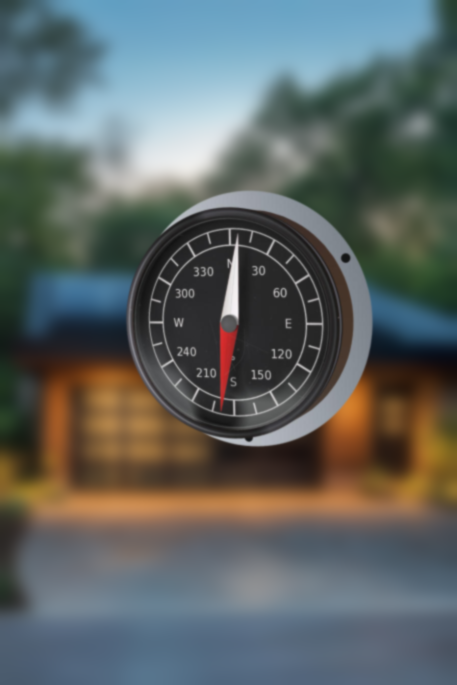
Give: 187.5
